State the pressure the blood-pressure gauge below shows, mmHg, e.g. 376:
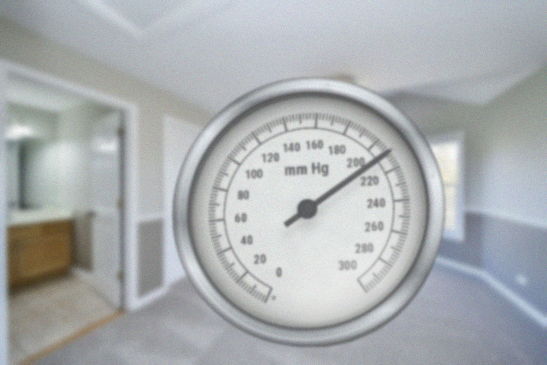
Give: 210
